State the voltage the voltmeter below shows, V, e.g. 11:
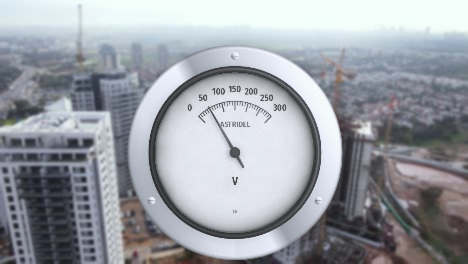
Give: 50
